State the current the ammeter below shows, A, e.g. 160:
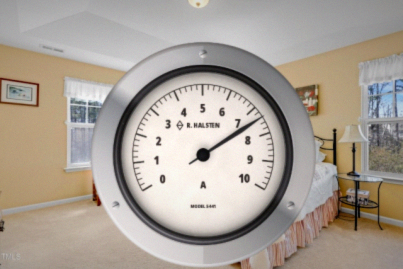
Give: 7.4
